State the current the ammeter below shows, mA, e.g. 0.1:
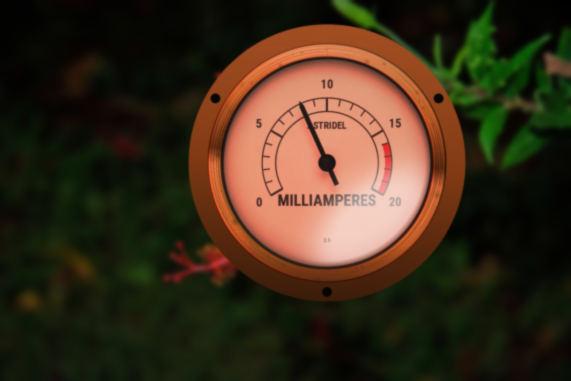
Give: 8
